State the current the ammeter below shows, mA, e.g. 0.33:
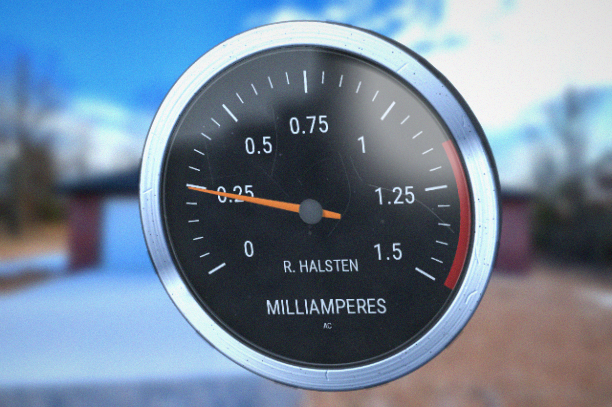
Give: 0.25
